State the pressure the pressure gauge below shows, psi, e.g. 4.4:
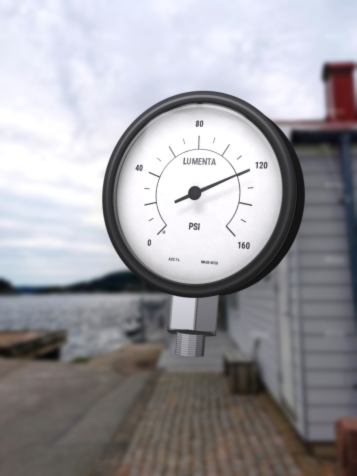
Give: 120
